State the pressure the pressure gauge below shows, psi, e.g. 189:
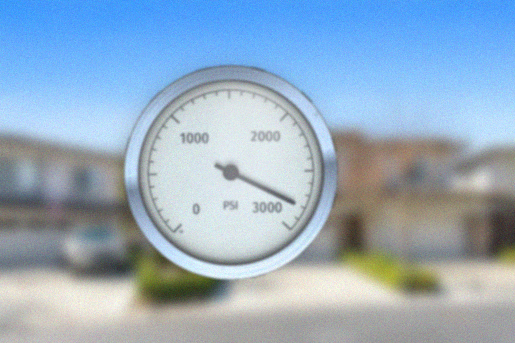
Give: 2800
